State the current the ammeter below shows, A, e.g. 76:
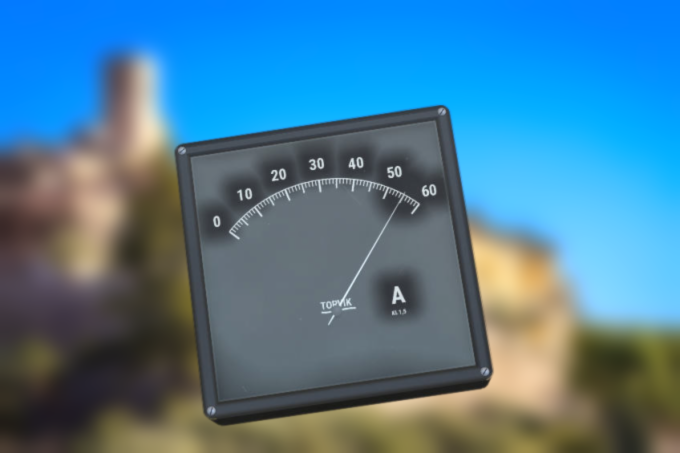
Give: 55
